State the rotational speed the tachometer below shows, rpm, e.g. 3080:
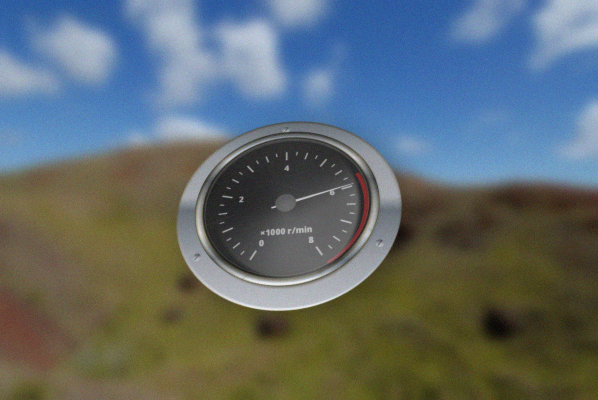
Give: 6000
